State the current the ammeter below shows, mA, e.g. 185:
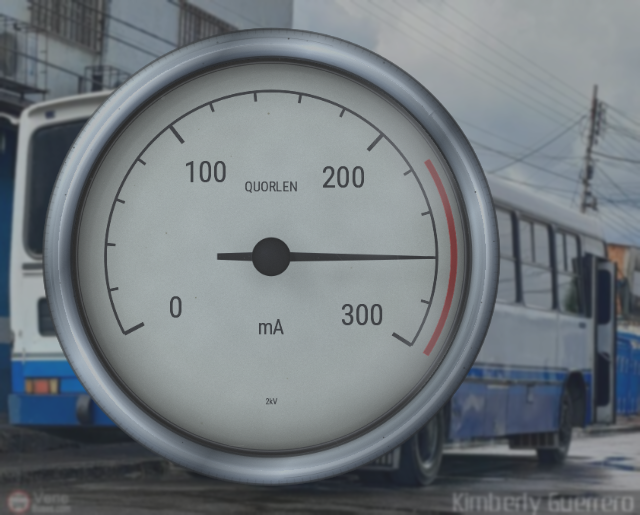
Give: 260
